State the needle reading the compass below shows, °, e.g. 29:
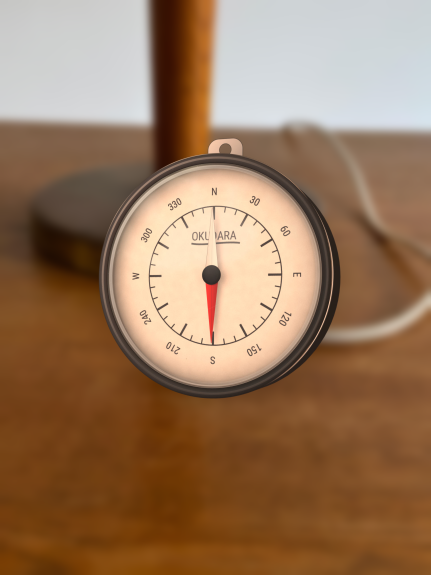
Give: 180
